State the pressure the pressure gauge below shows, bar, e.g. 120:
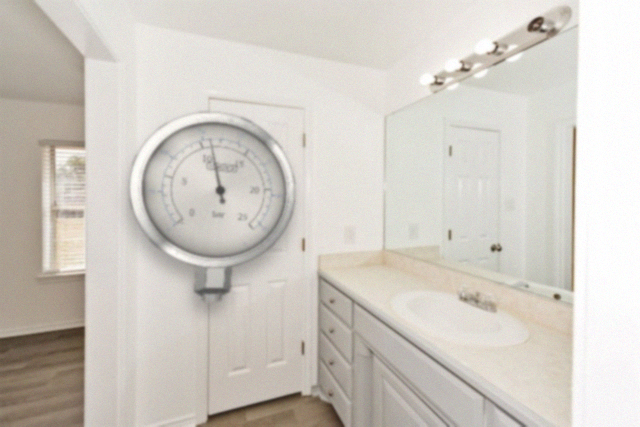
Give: 11
